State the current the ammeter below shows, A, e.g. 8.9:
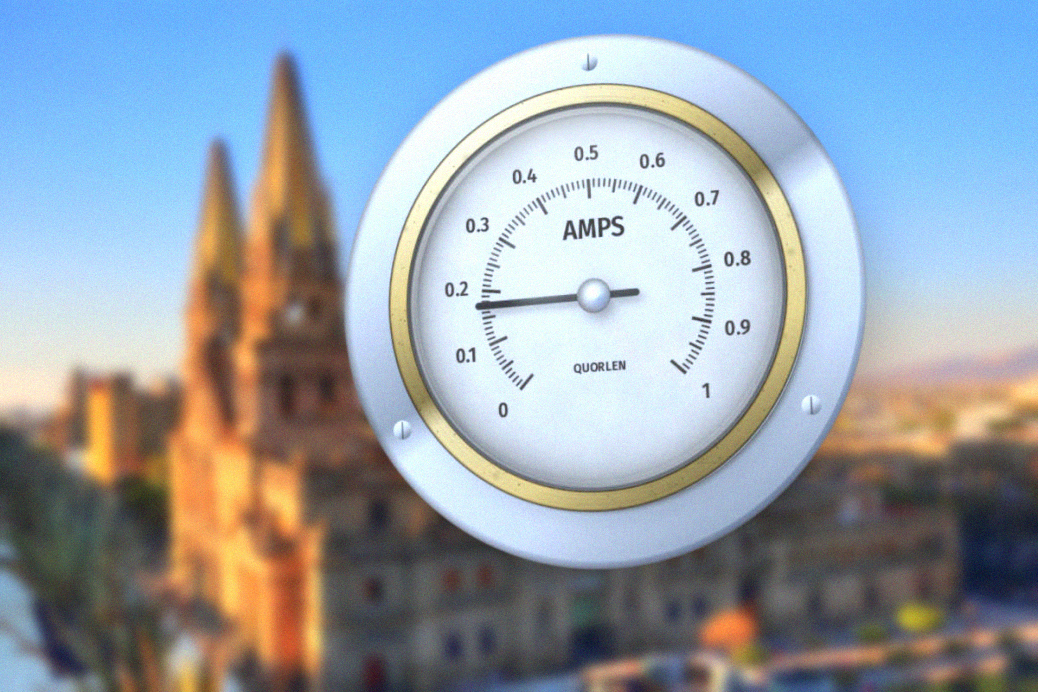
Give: 0.17
